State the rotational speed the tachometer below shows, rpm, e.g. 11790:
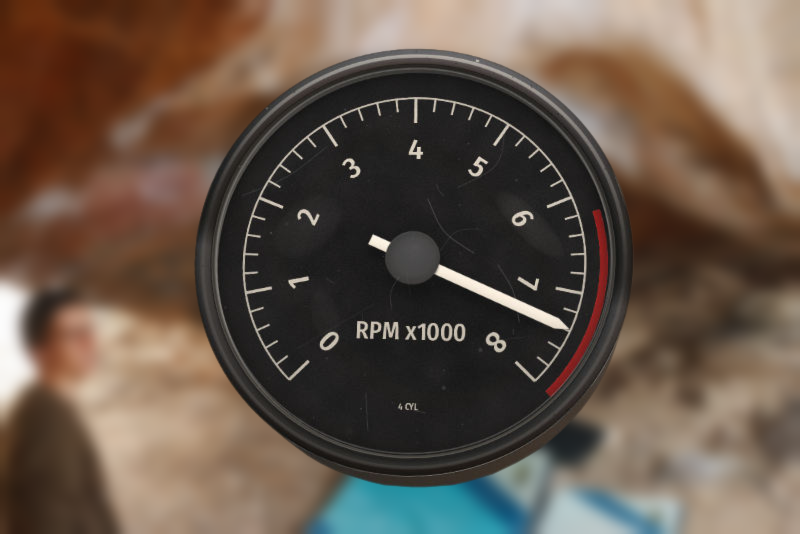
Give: 7400
